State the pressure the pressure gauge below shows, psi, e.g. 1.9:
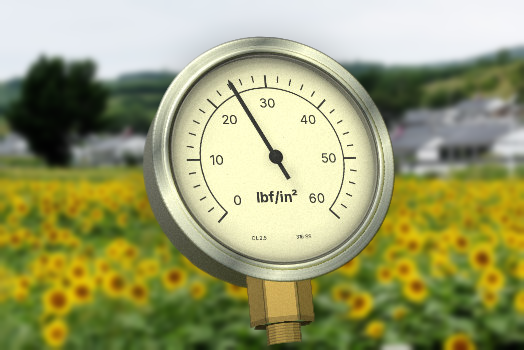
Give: 24
